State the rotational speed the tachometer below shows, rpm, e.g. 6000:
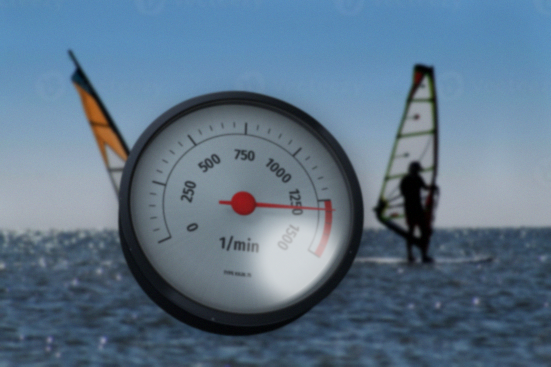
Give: 1300
